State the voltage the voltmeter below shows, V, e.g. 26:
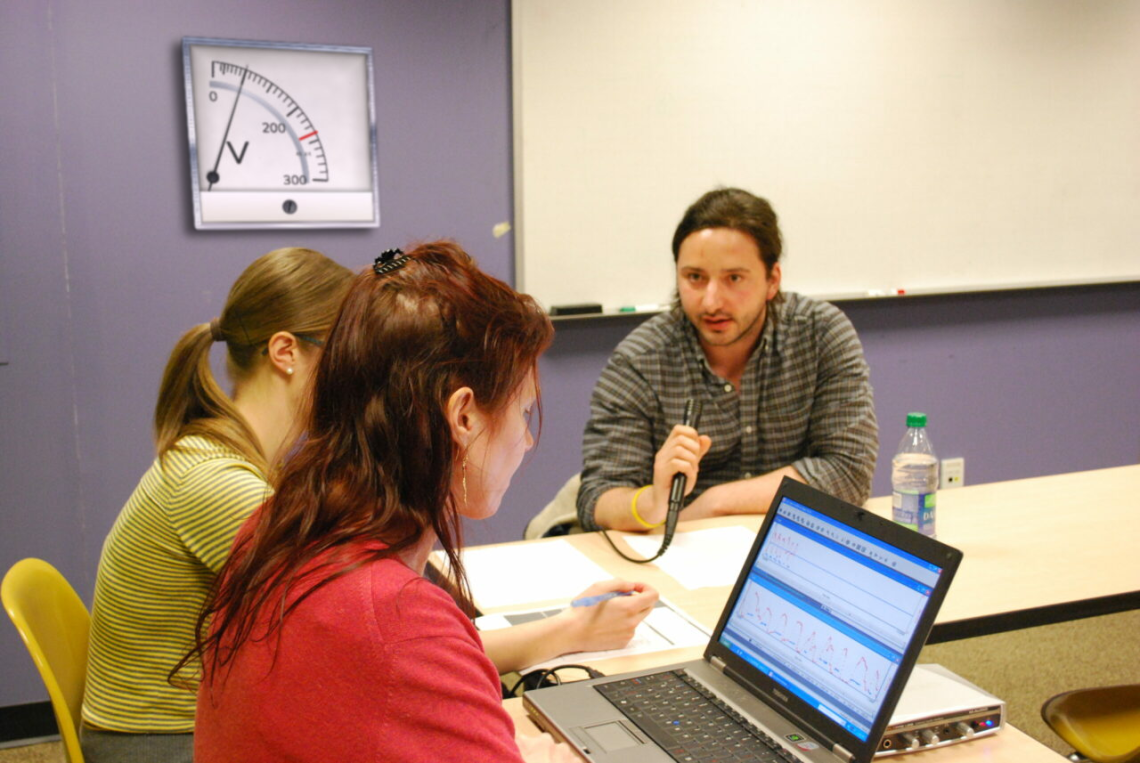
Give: 100
